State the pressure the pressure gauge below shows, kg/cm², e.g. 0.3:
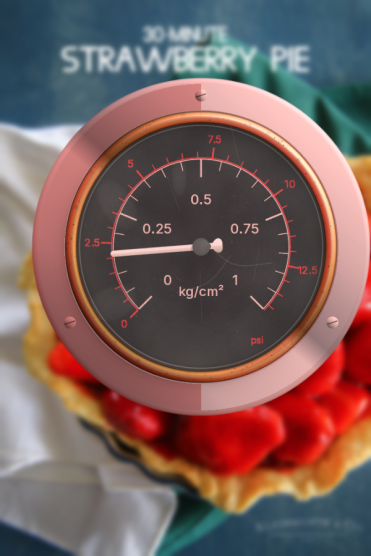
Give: 0.15
